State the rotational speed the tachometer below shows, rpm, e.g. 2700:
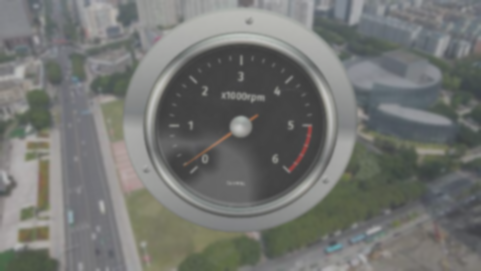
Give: 200
